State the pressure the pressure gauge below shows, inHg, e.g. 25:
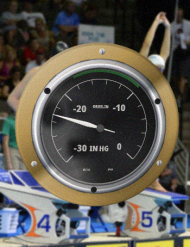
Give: -23
